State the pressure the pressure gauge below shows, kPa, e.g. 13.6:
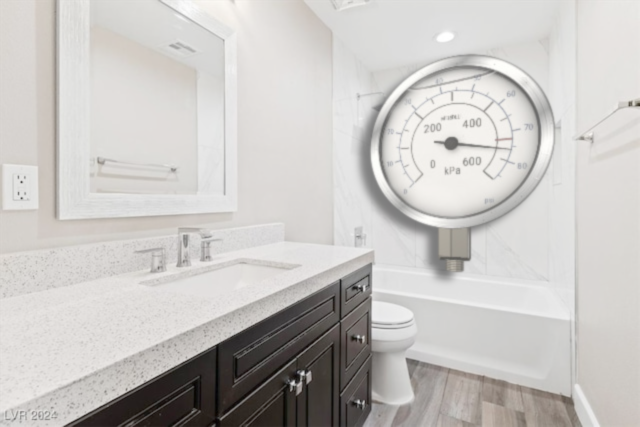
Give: 525
